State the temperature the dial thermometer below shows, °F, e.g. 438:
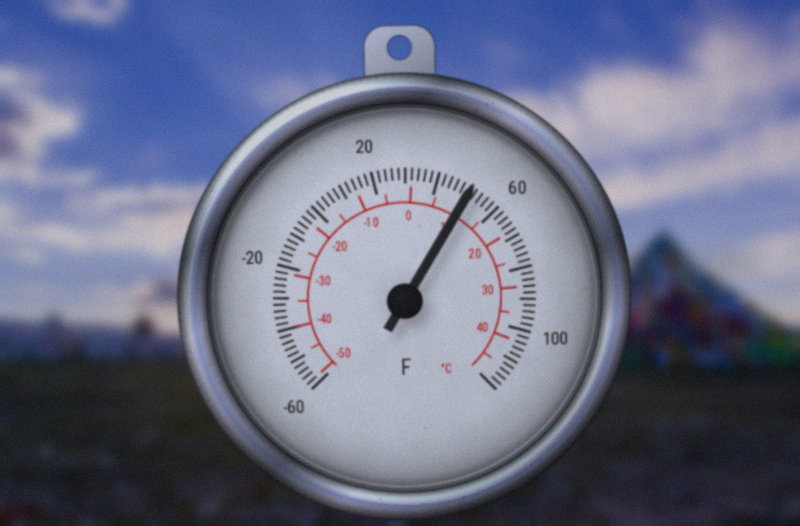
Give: 50
